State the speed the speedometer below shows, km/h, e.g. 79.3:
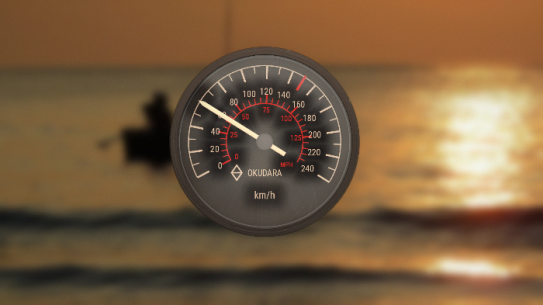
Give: 60
